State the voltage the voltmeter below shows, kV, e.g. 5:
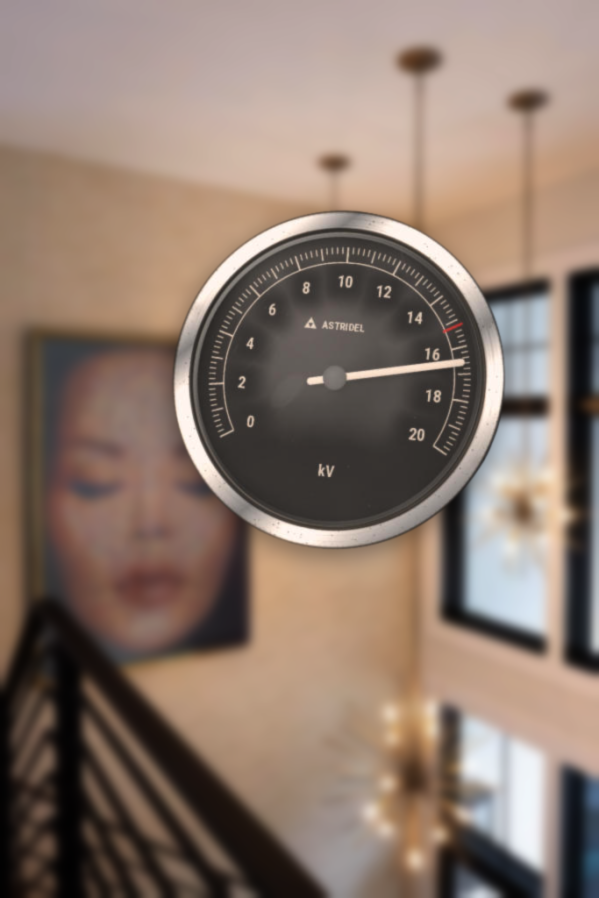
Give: 16.6
